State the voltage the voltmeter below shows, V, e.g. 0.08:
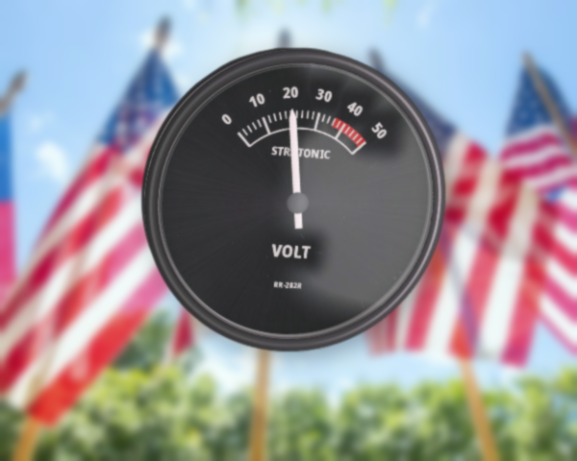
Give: 20
